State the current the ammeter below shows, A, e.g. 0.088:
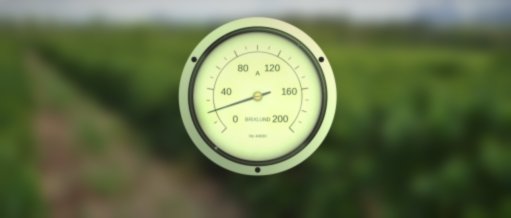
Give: 20
